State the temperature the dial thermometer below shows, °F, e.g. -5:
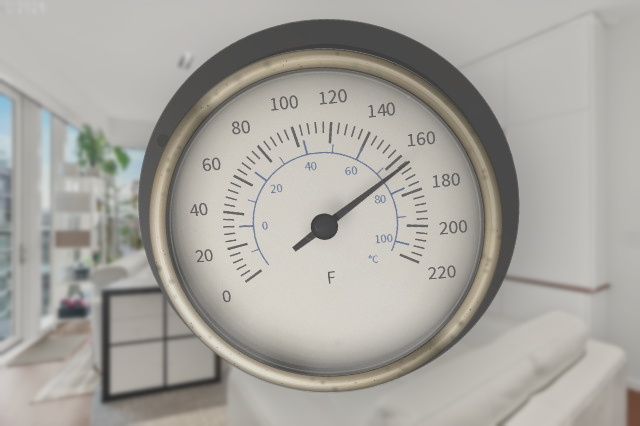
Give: 164
